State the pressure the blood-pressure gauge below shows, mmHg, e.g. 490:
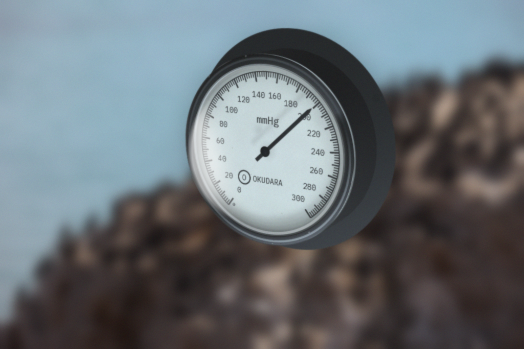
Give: 200
